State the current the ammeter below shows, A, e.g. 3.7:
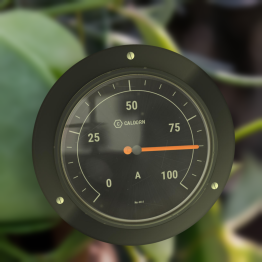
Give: 85
